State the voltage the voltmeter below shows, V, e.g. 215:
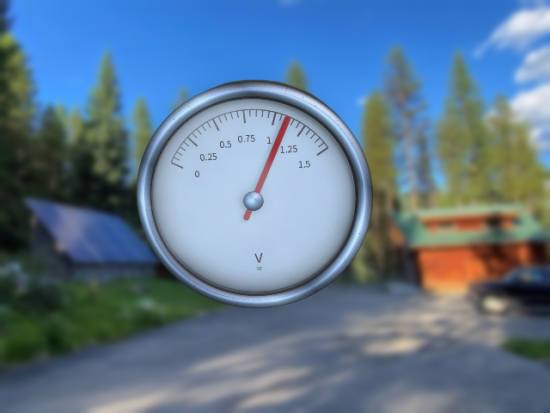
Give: 1.1
